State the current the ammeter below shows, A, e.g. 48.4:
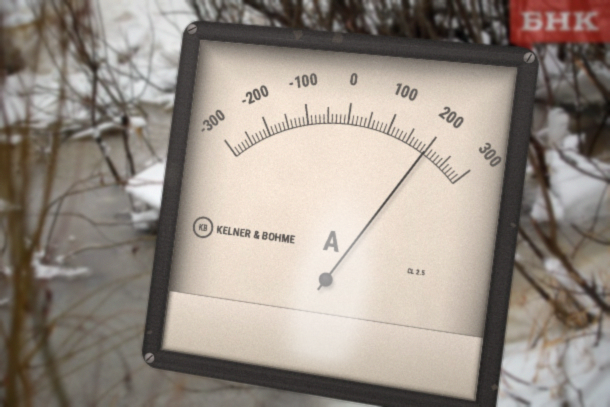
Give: 200
